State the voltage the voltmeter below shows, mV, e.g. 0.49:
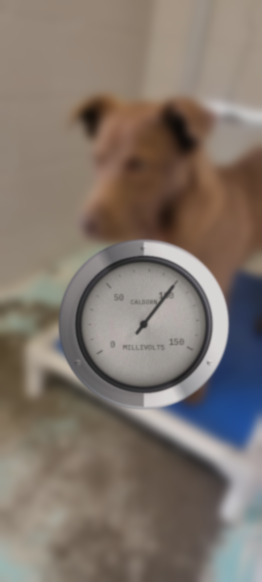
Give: 100
